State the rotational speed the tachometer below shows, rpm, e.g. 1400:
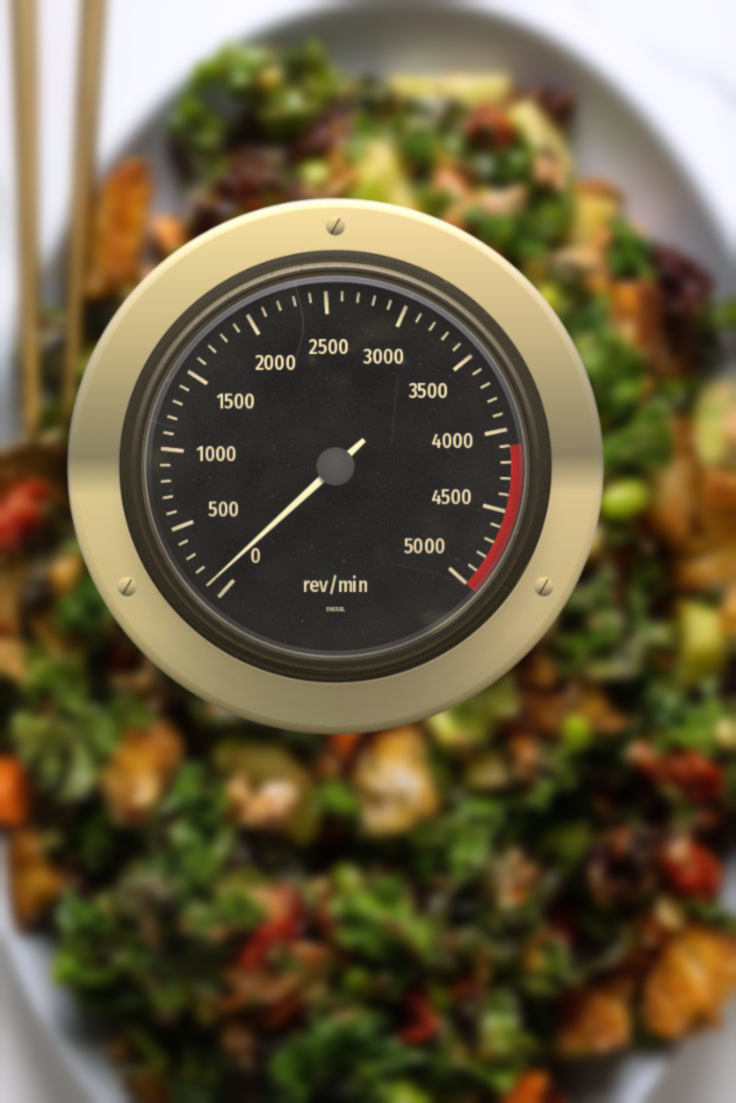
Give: 100
